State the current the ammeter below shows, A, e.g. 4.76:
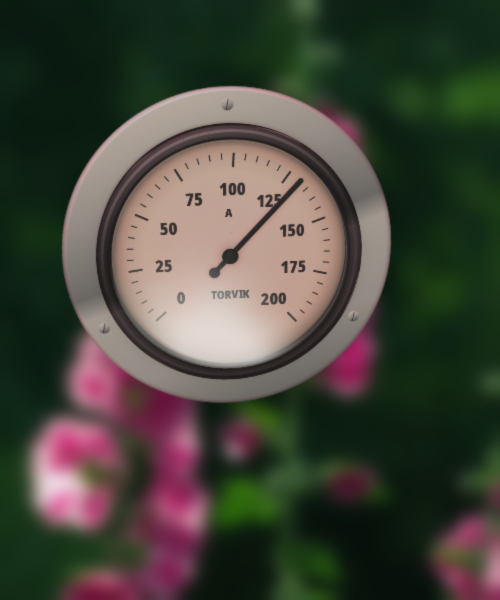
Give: 130
